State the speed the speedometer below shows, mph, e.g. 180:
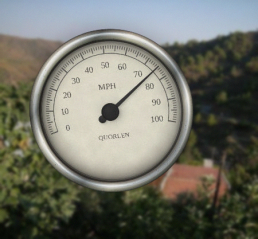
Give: 75
